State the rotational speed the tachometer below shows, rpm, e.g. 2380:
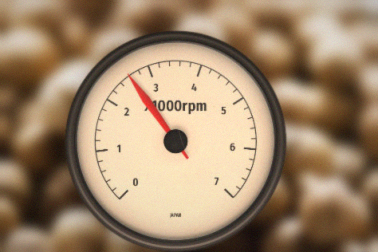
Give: 2600
